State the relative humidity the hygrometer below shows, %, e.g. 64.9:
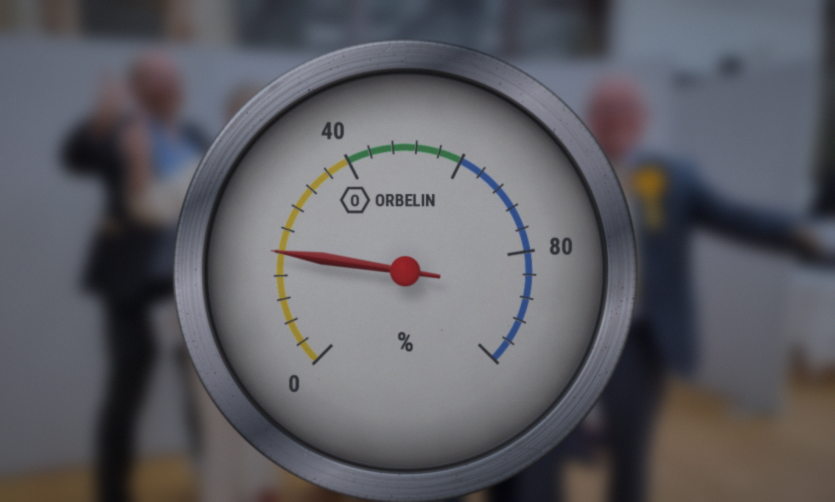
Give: 20
